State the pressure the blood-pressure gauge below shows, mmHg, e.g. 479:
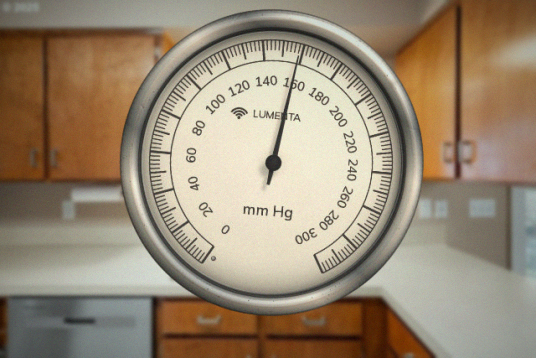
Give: 158
